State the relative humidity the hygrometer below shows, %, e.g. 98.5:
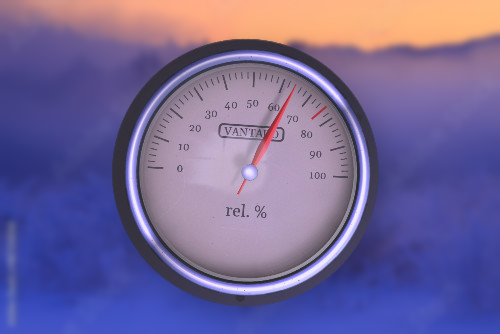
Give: 64
